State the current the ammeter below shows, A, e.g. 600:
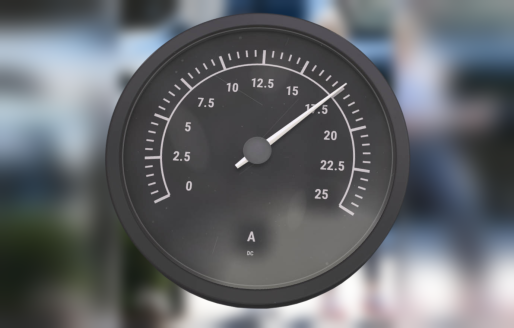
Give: 17.5
